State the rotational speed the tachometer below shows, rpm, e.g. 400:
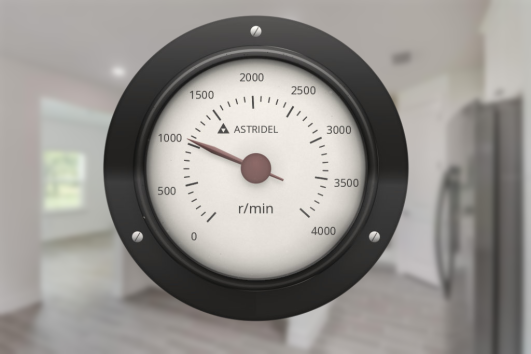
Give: 1050
